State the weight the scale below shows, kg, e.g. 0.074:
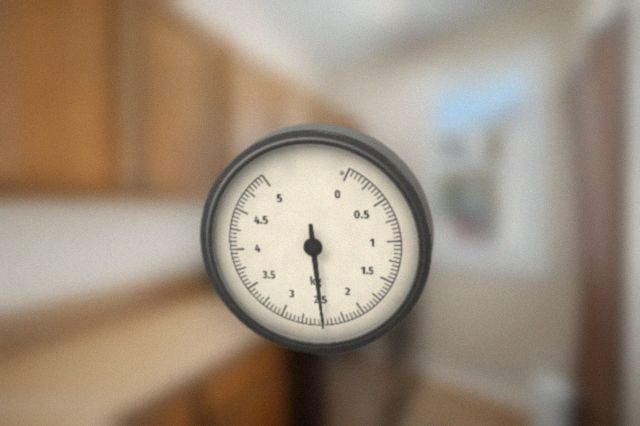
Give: 2.5
